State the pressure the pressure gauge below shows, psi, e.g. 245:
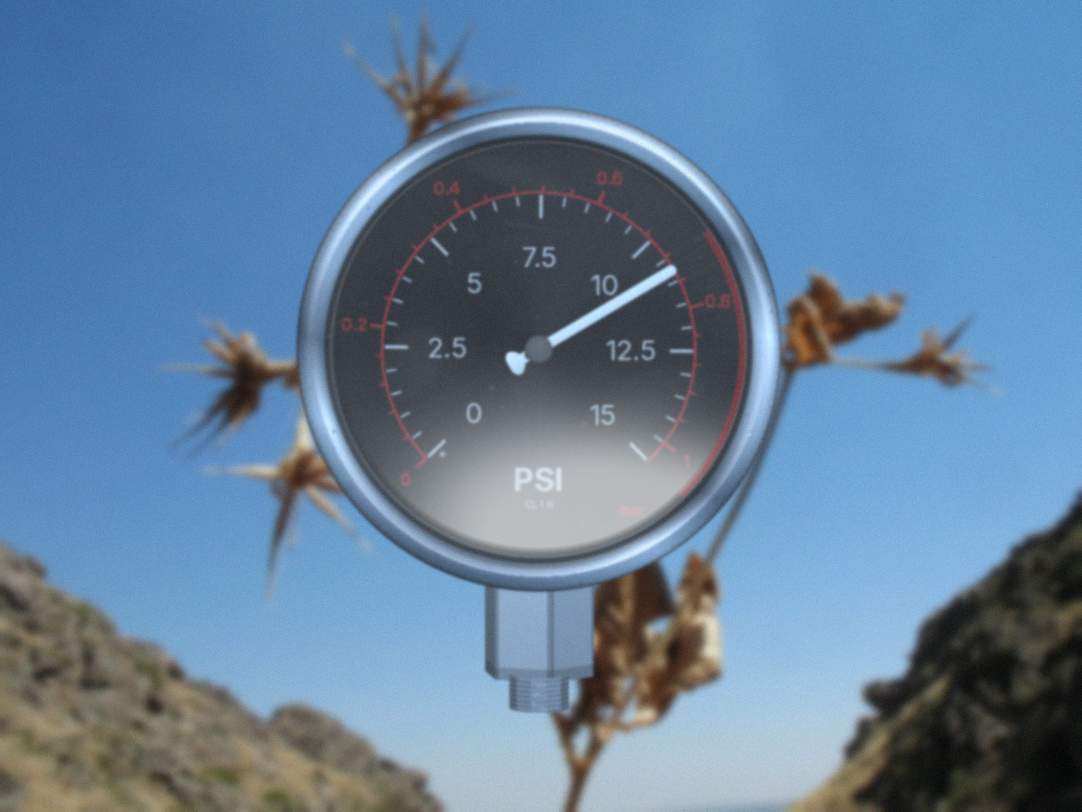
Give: 10.75
